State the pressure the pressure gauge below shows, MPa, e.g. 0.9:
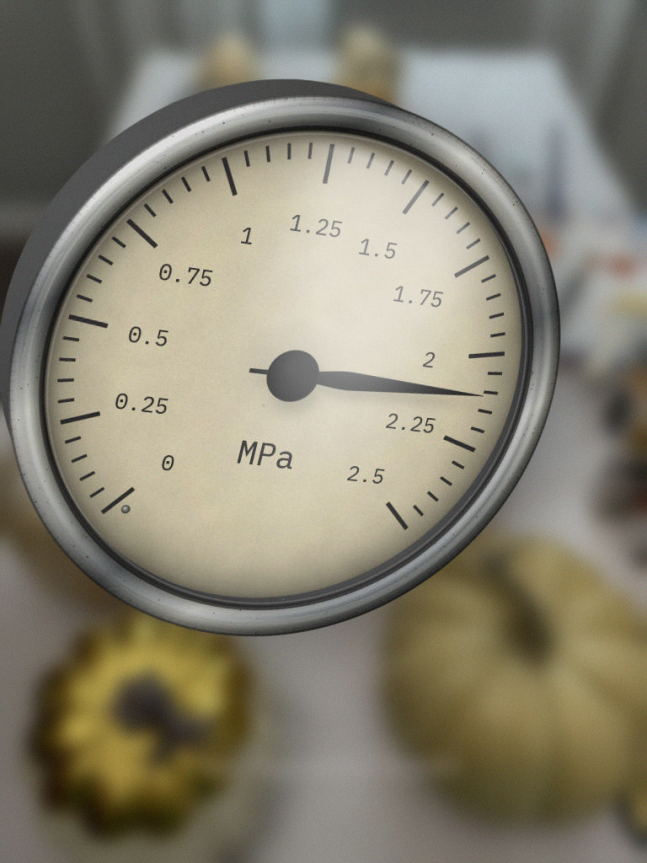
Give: 2.1
